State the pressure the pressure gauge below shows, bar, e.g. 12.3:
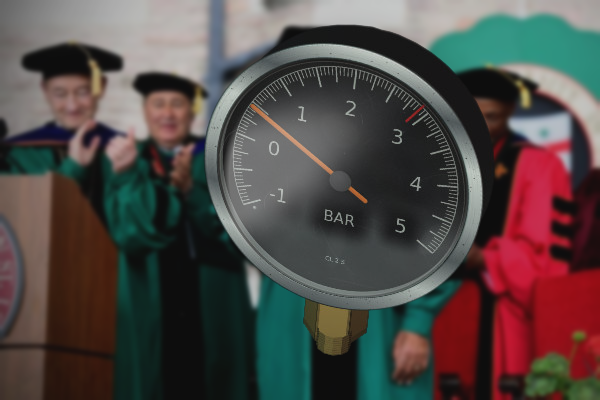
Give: 0.5
